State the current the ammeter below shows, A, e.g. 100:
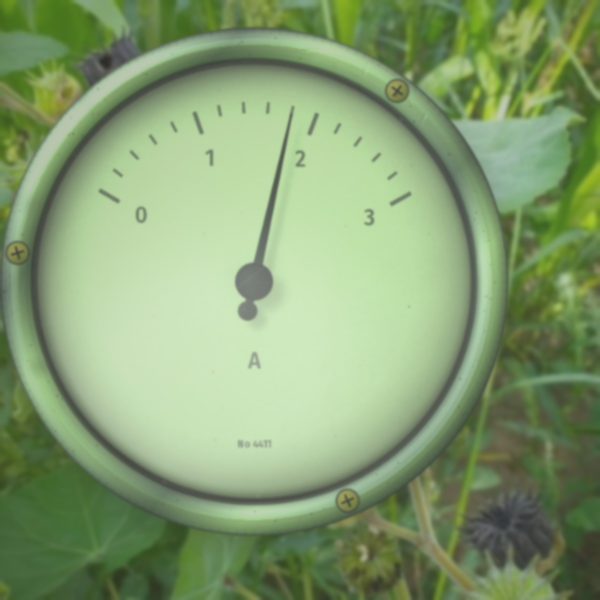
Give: 1.8
